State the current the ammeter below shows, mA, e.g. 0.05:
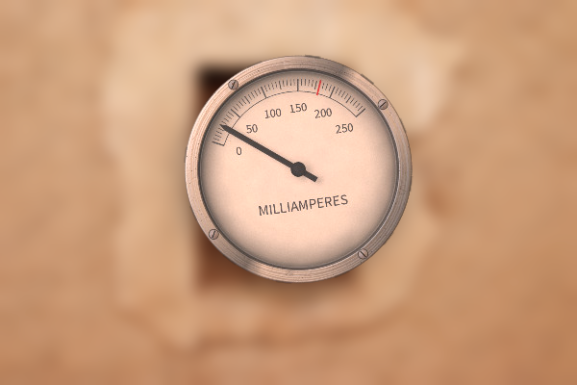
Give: 25
